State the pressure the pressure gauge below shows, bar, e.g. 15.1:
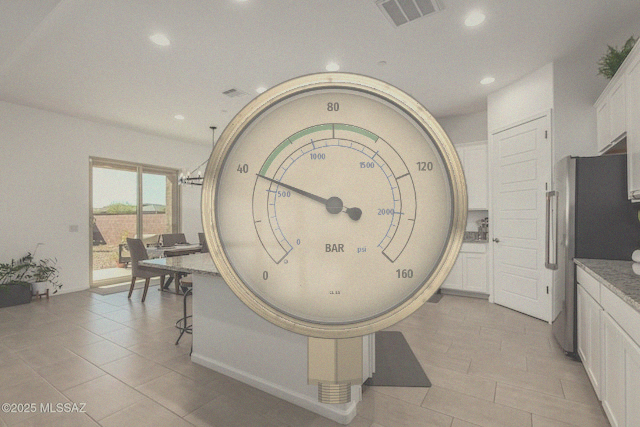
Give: 40
